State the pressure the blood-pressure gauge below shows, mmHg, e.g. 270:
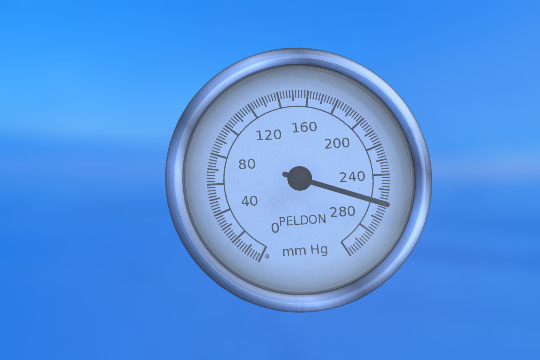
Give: 260
